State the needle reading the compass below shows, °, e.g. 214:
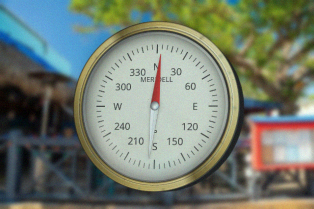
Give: 5
